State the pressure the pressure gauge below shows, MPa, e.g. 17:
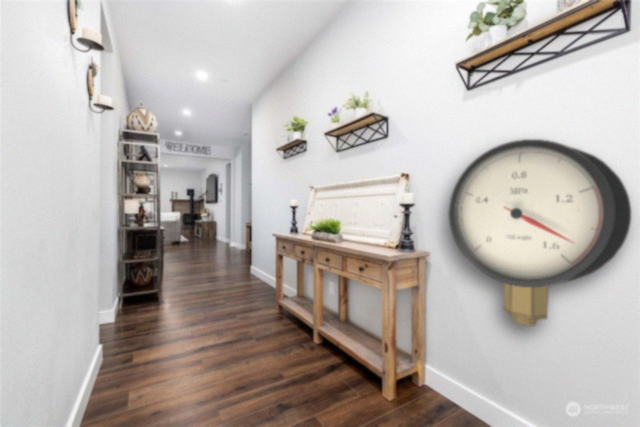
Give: 1.5
